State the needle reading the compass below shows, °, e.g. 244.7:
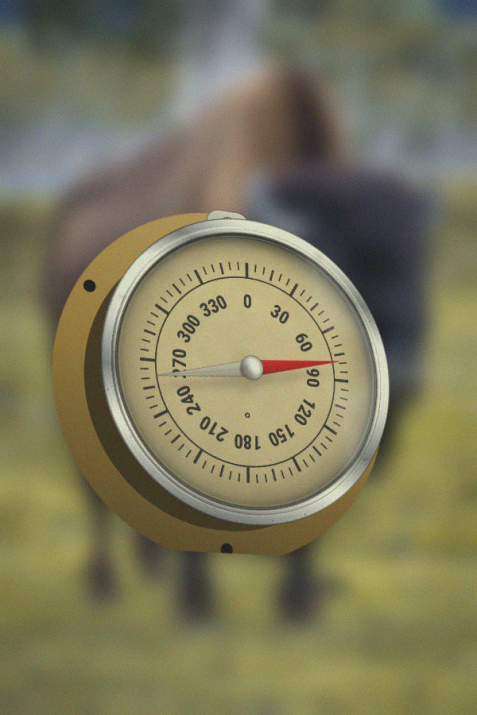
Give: 80
